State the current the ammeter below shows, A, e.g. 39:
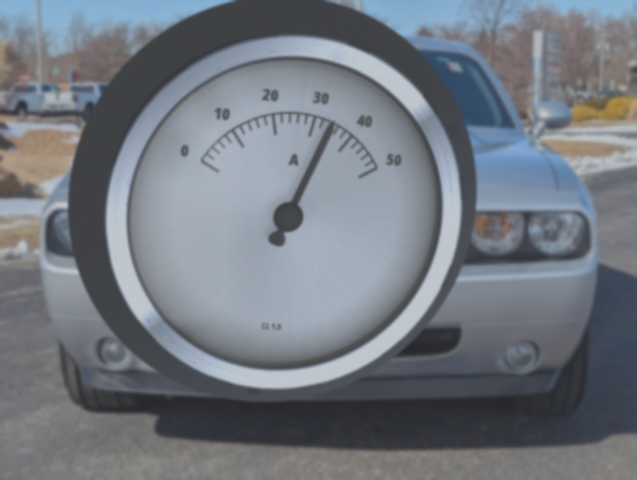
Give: 34
